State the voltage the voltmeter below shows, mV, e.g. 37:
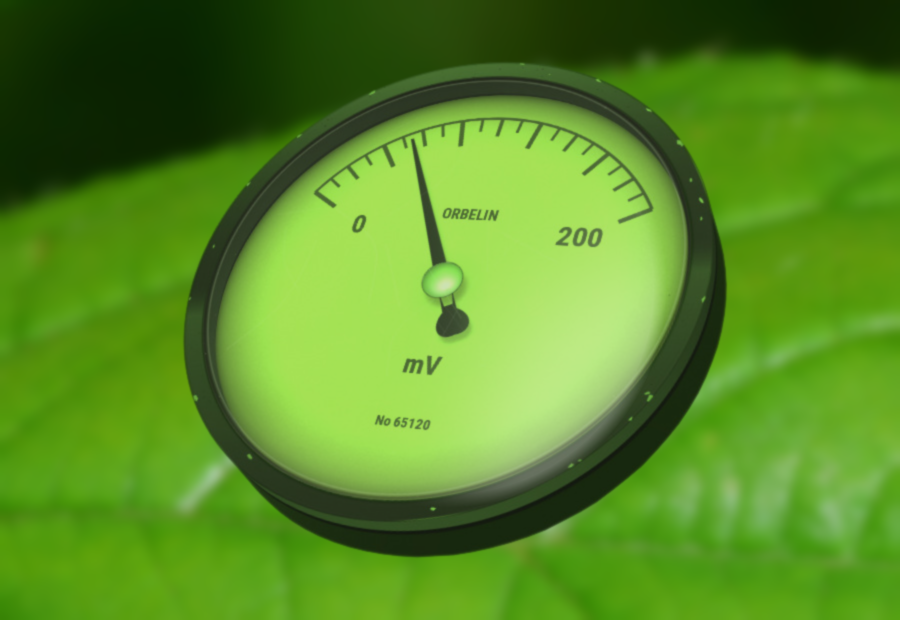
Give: 55
